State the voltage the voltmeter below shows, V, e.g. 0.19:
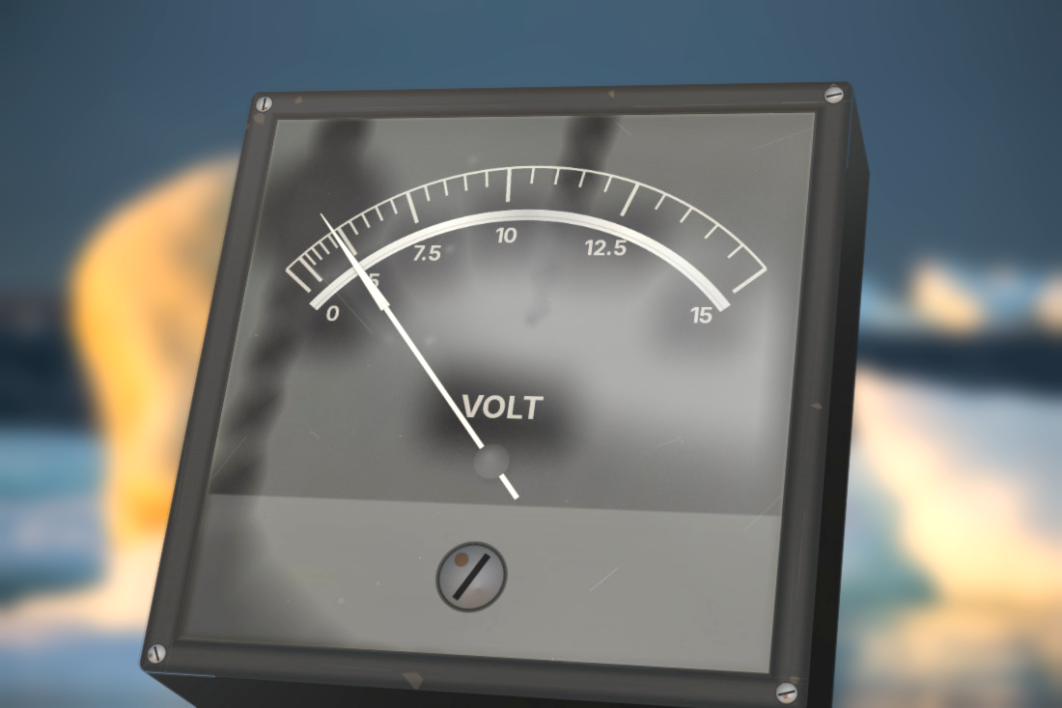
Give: 4.75
